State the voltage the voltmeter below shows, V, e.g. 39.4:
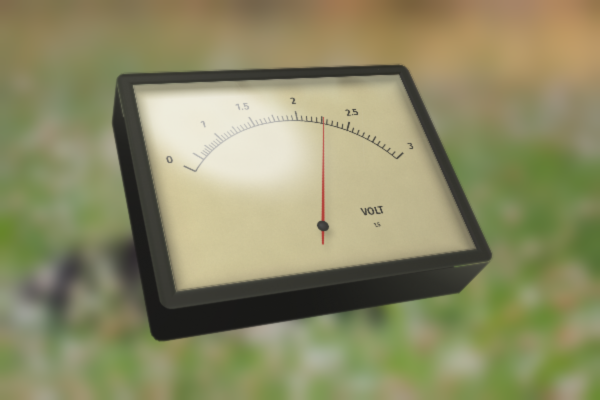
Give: 2.25
